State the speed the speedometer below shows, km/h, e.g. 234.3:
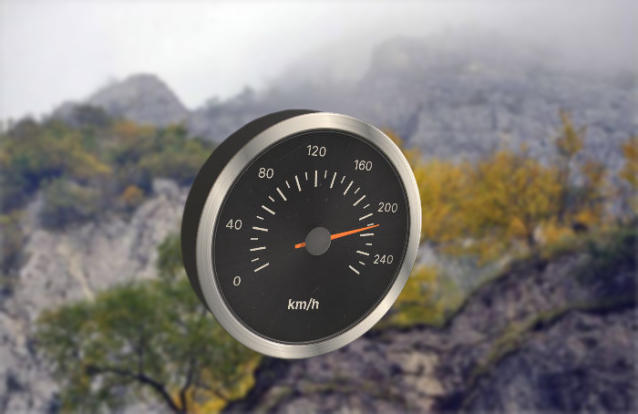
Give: 210
